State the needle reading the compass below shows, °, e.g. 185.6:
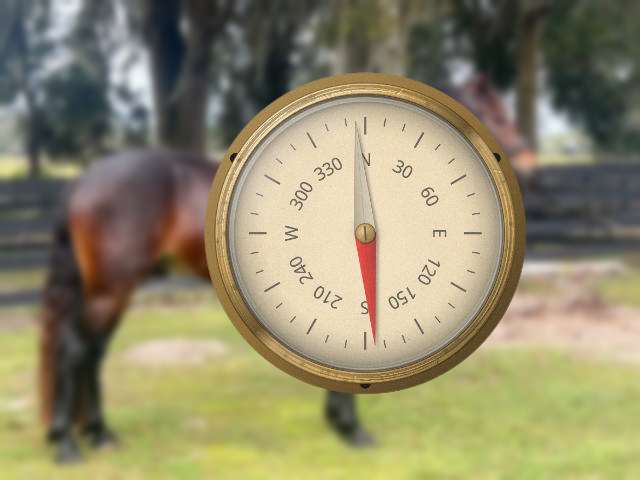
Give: 175
